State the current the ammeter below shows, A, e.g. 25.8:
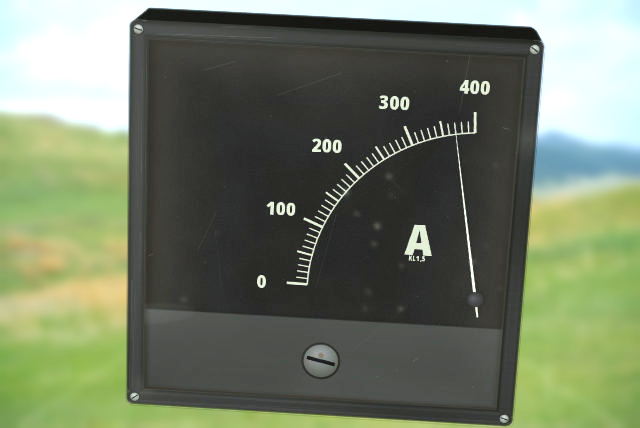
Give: 370
